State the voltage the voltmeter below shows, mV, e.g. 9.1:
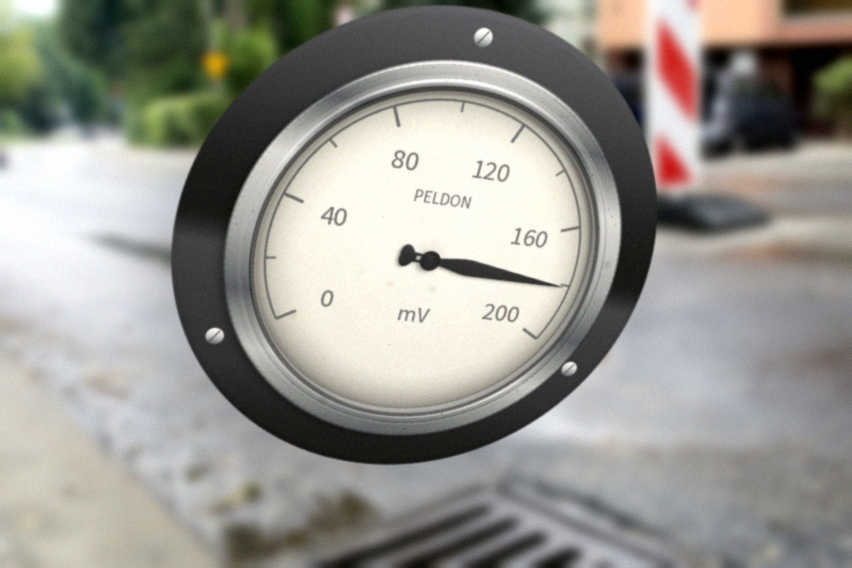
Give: 180
